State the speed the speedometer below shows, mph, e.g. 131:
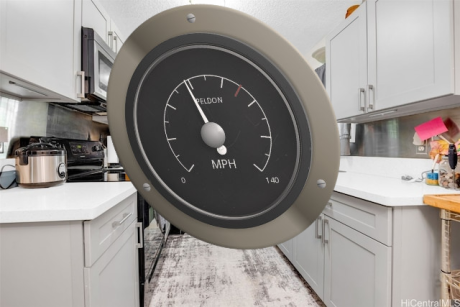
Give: 60
